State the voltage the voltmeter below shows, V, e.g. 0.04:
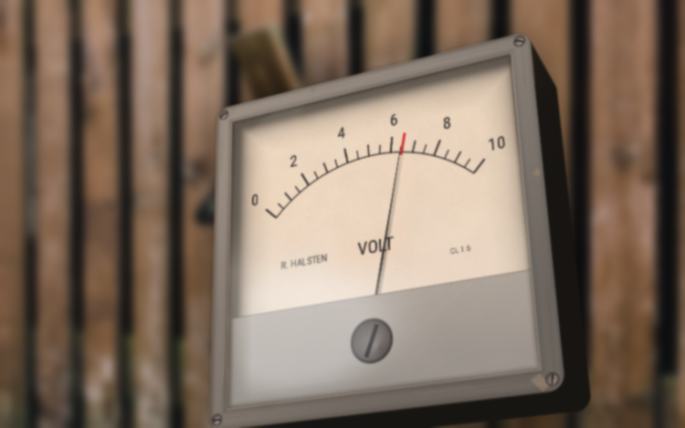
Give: 6.5
